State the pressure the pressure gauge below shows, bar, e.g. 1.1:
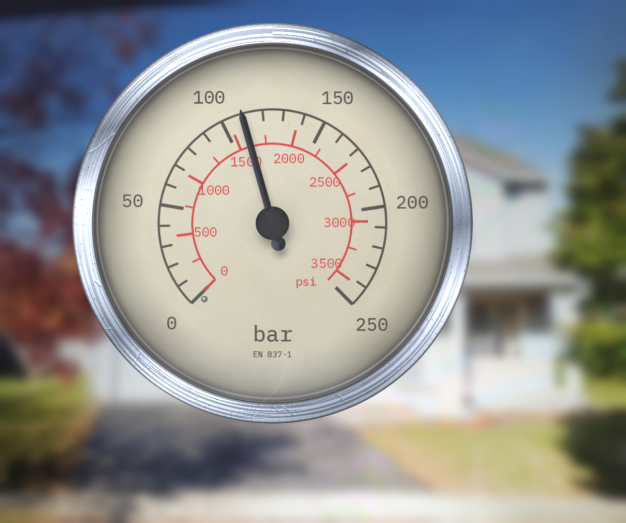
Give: 110
